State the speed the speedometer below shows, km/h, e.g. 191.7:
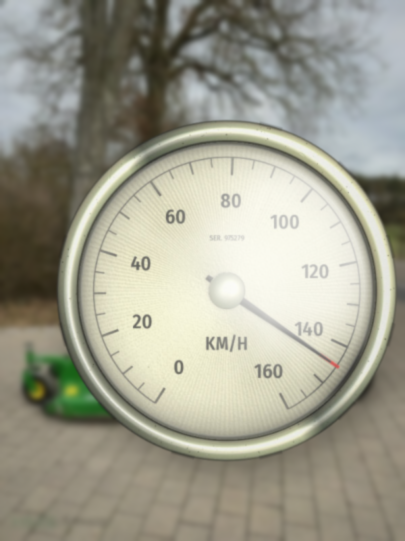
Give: 145
